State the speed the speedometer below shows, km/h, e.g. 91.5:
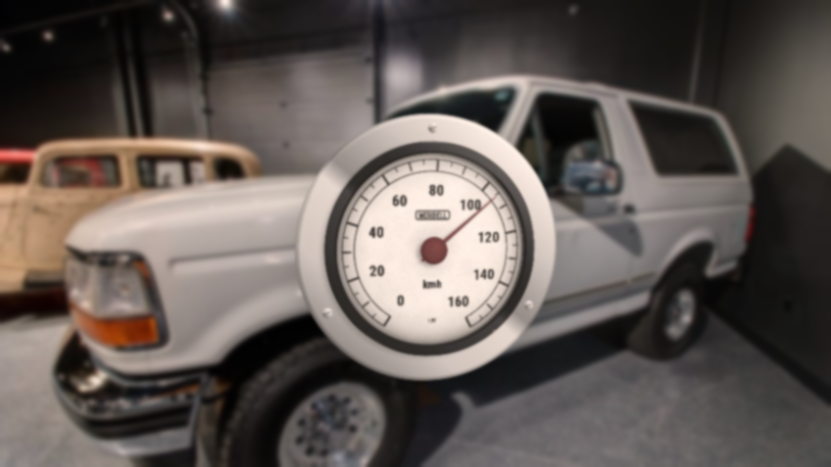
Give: 105
